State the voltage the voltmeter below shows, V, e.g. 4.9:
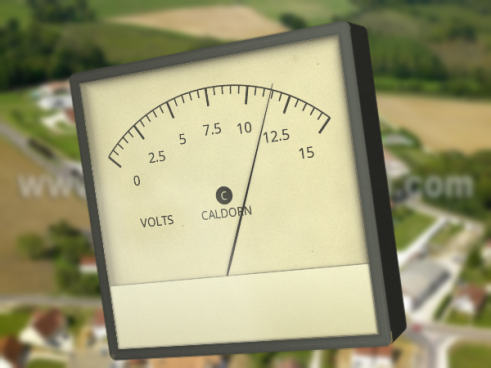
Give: 11.5
